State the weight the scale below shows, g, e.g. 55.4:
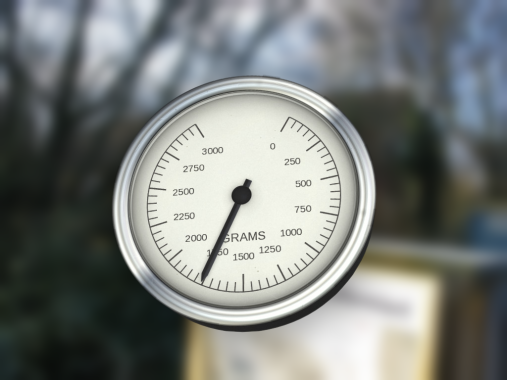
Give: 1750
